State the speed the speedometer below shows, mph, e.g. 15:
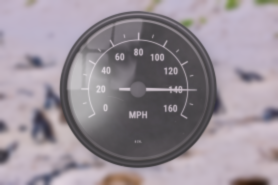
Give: 140
